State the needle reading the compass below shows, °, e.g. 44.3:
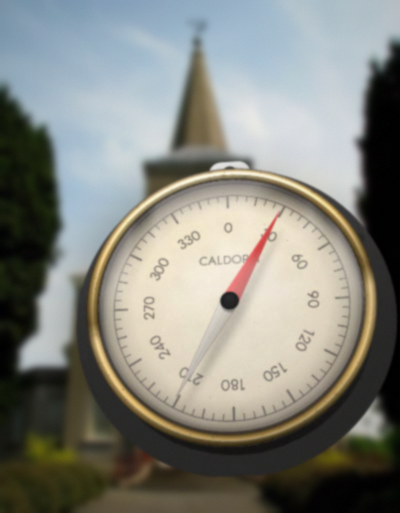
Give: 30
